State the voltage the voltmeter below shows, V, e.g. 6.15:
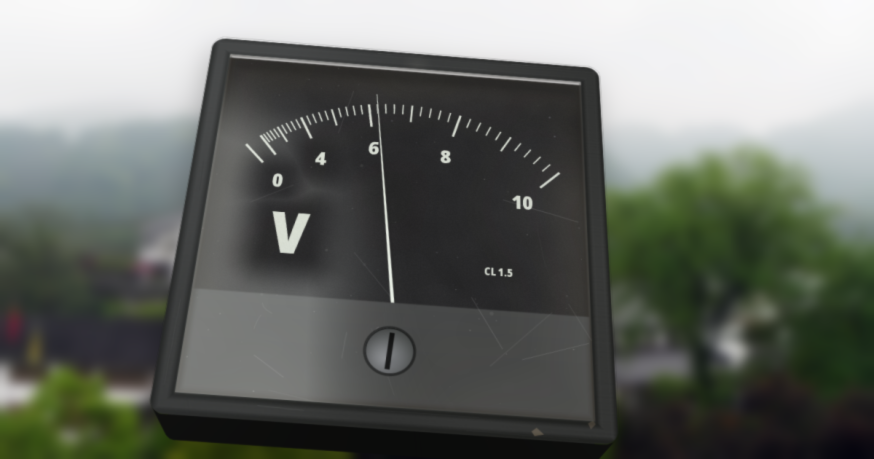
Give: 6.2
